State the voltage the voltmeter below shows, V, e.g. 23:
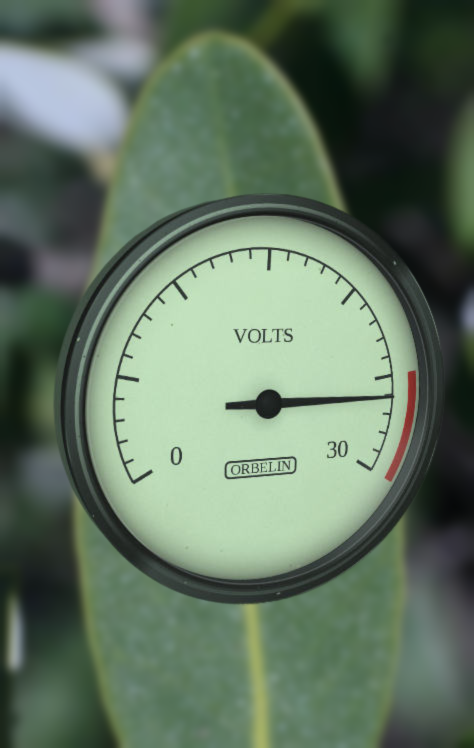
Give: 26
